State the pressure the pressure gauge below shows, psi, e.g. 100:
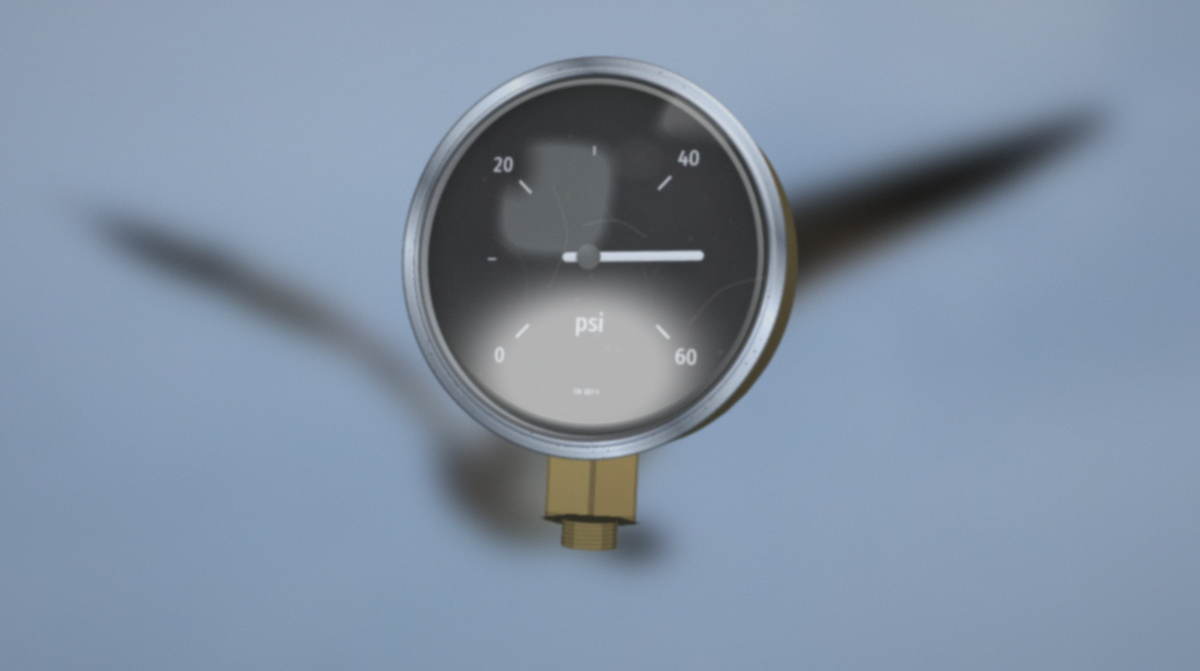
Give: 50
